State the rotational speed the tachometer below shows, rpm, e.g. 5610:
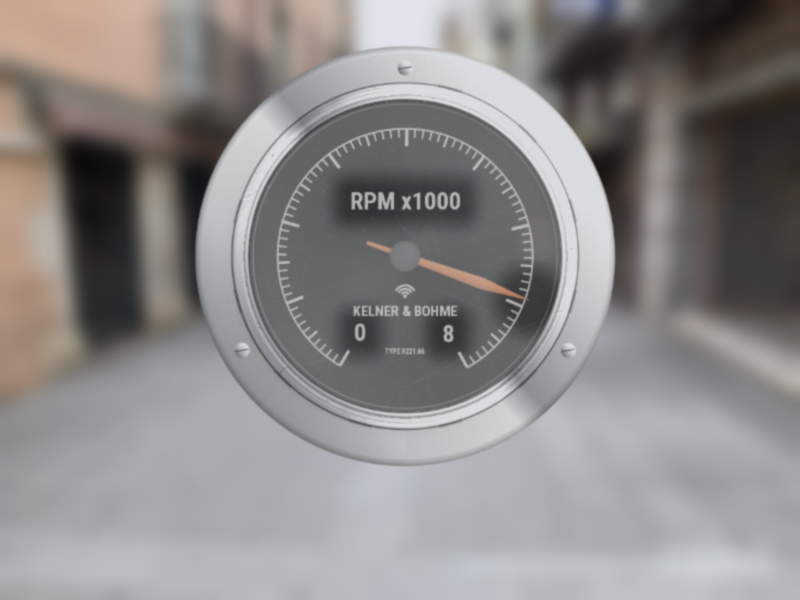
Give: 6900
